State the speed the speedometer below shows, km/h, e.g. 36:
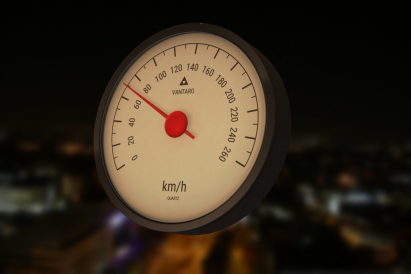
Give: 70
